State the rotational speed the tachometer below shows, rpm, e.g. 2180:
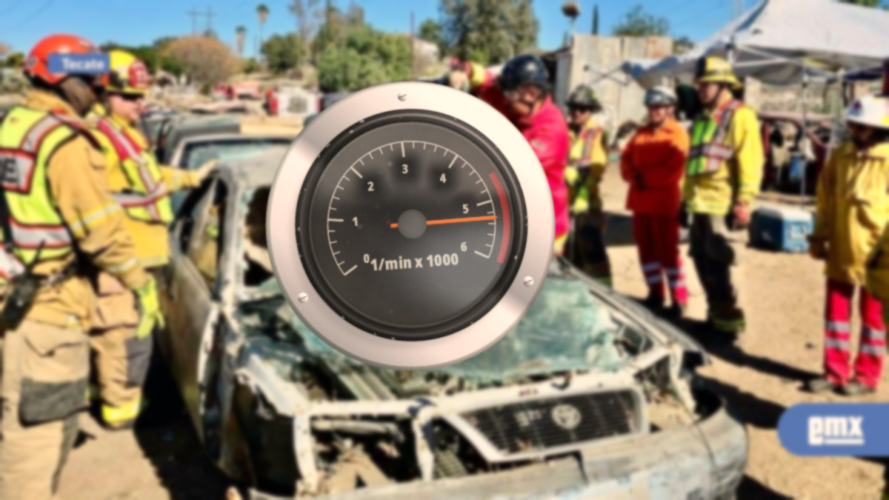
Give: 5300
